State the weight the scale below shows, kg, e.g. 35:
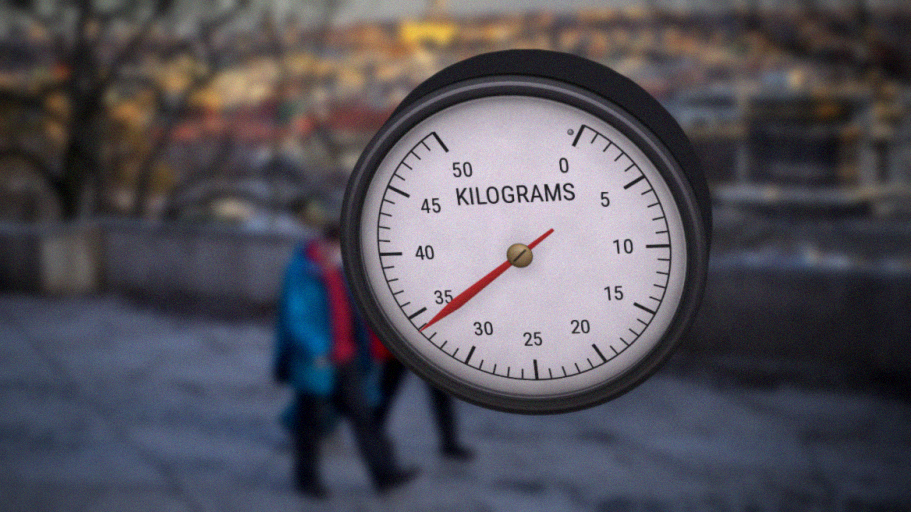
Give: 34
